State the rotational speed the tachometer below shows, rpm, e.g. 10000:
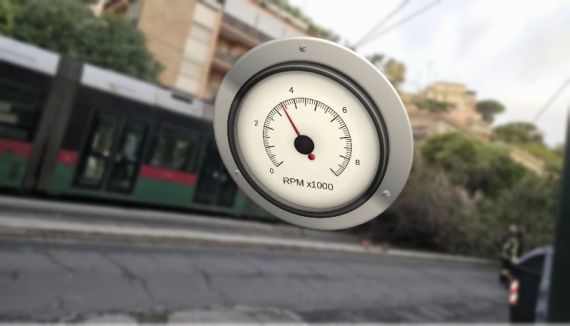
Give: 3500
